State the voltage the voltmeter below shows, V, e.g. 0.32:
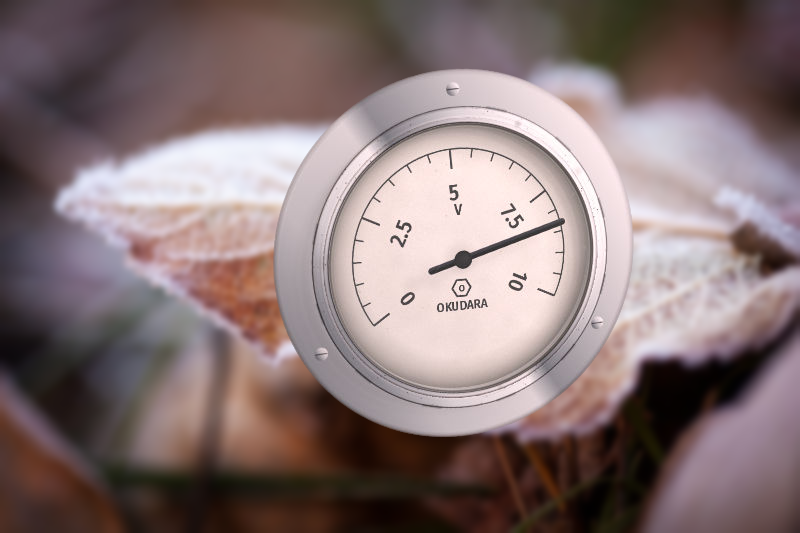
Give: 8.25
